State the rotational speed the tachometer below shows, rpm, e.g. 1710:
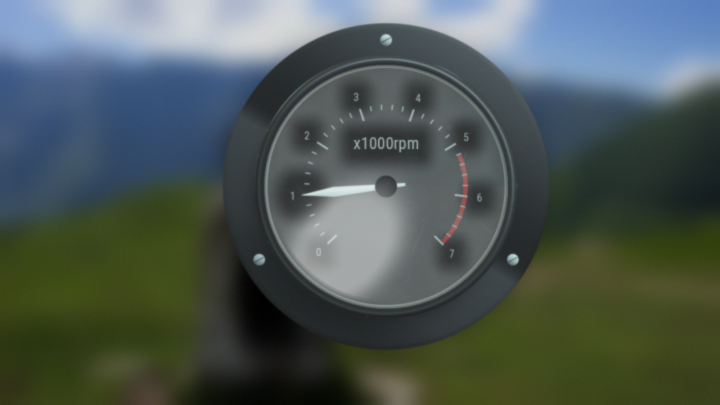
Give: 1000
